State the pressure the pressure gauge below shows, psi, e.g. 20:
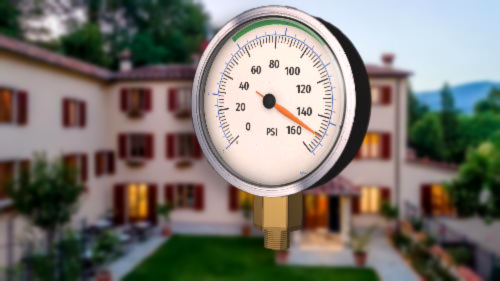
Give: 150
